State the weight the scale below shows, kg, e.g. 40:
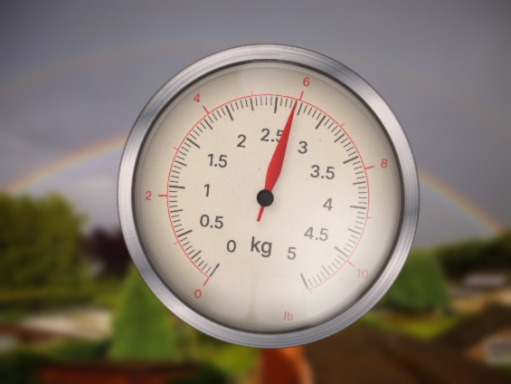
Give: 2.7
